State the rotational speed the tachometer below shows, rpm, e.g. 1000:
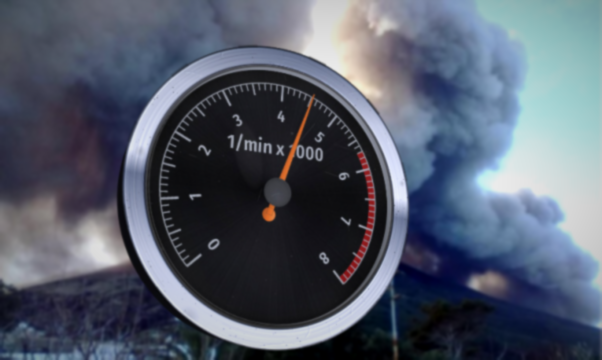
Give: 4500
